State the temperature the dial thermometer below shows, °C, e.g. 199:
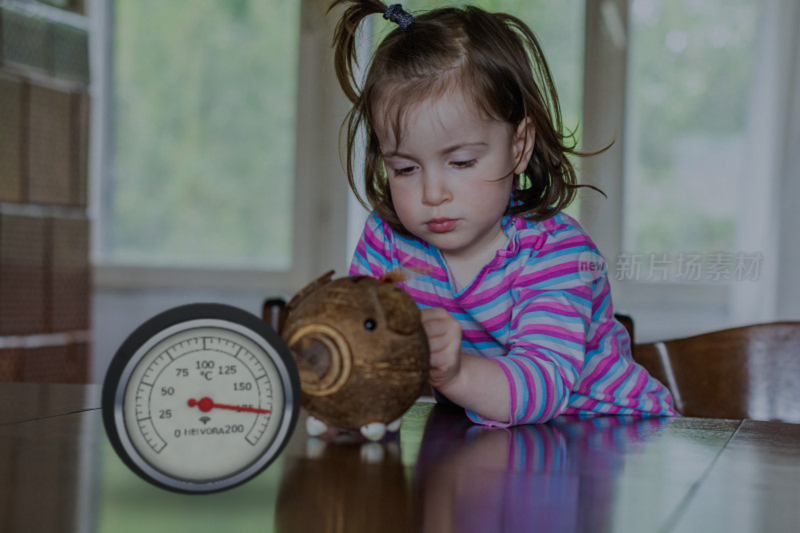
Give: 175
